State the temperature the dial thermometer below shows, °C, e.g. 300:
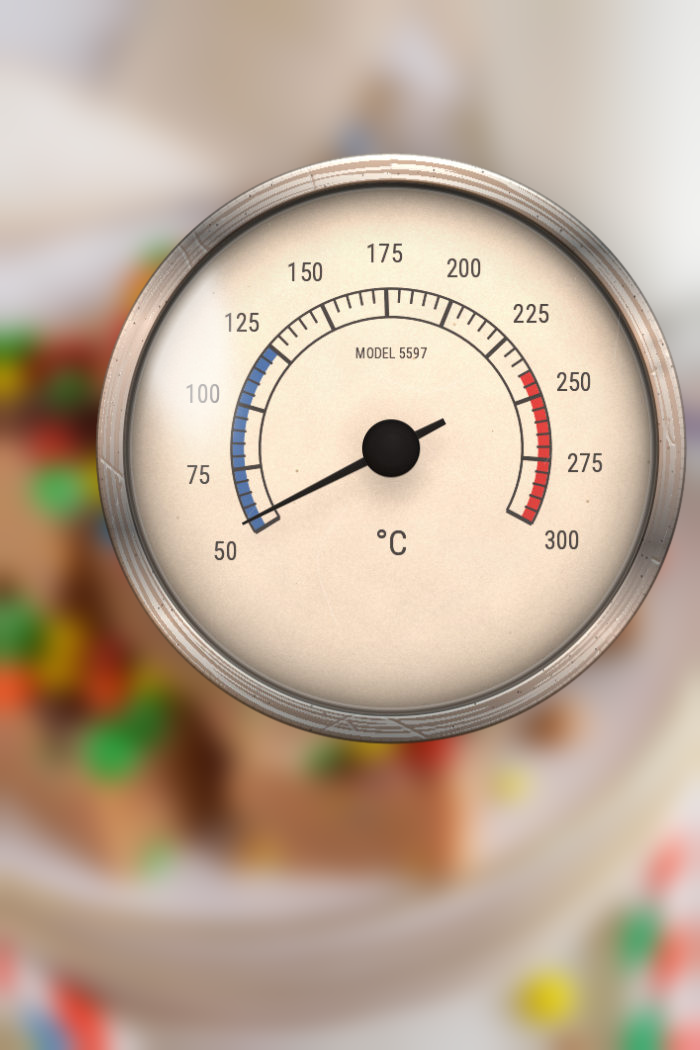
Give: 55
